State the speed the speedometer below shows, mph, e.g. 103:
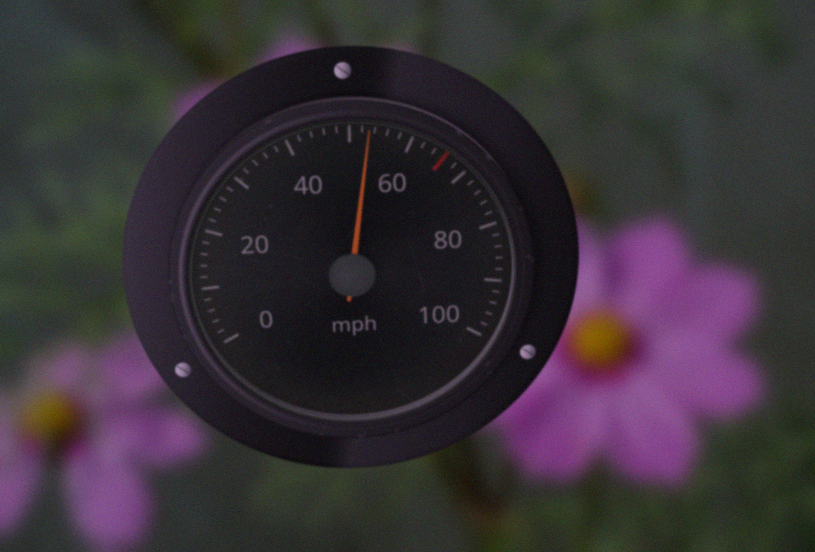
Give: 53
